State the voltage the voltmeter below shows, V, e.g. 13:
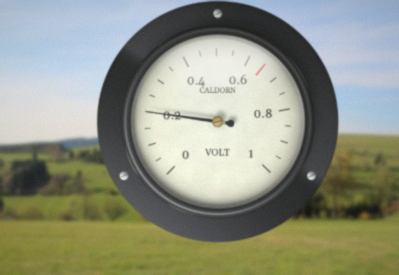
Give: 0.2
